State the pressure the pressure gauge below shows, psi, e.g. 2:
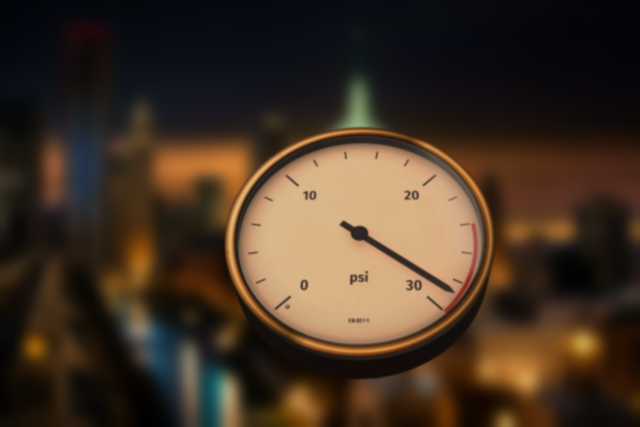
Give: 29
